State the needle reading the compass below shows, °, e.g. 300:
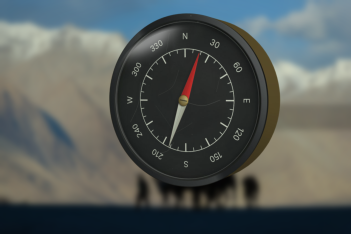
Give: 20
